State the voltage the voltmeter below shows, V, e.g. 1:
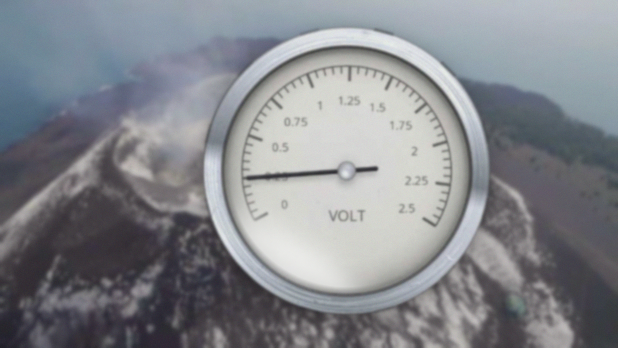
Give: 0.25
